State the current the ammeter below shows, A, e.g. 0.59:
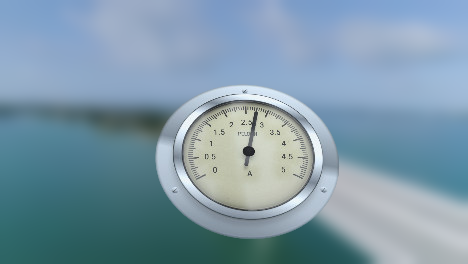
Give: 2.75
